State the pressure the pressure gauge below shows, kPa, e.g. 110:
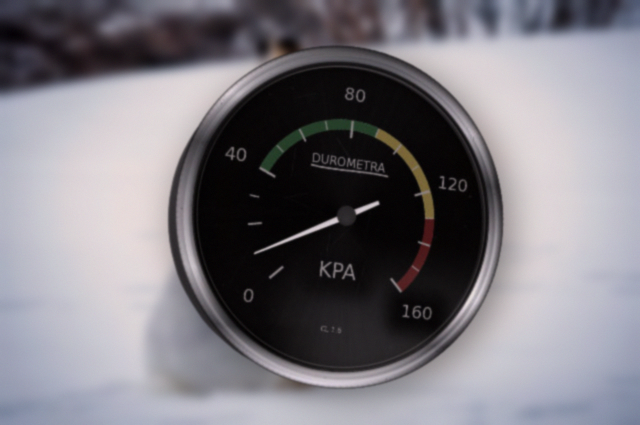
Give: 10
